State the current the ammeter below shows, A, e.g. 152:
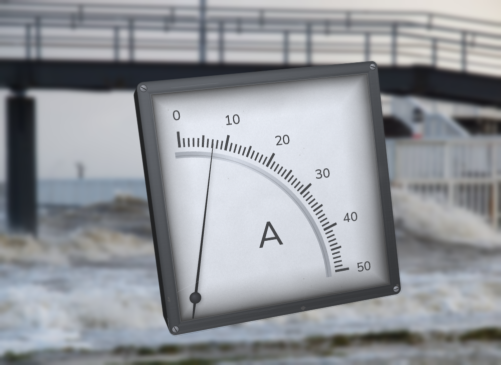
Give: 7
